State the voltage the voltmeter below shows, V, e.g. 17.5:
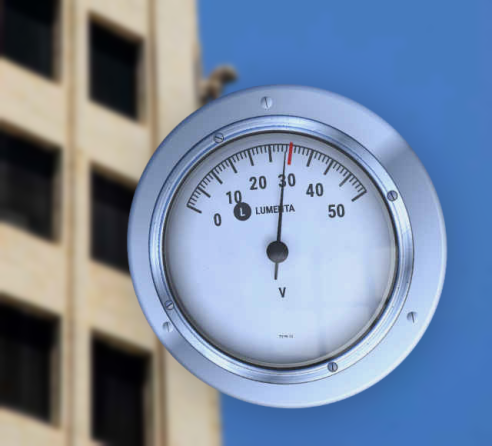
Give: 29
